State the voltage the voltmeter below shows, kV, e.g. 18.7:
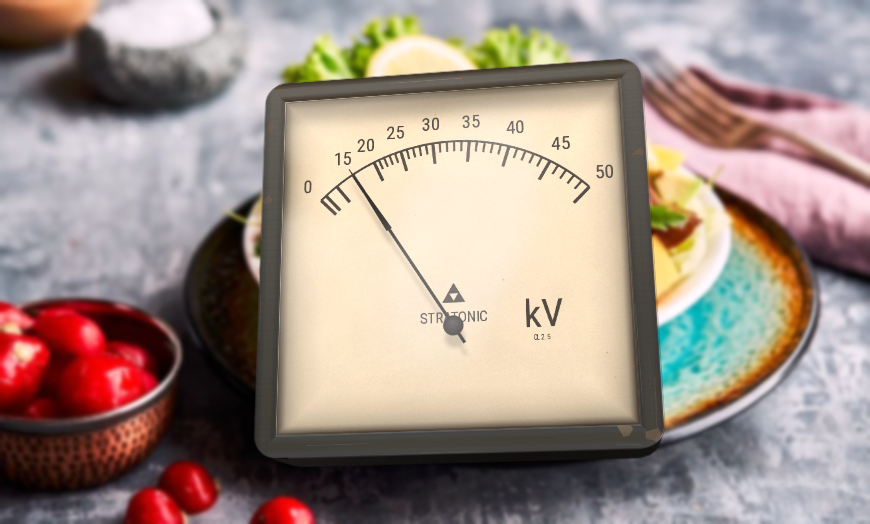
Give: 15
